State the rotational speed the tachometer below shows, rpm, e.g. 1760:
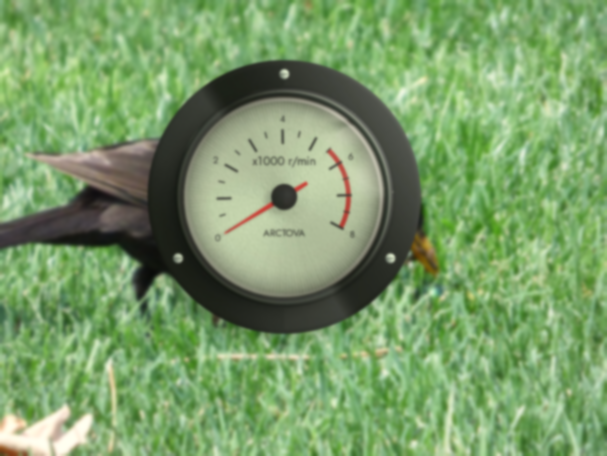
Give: 0
